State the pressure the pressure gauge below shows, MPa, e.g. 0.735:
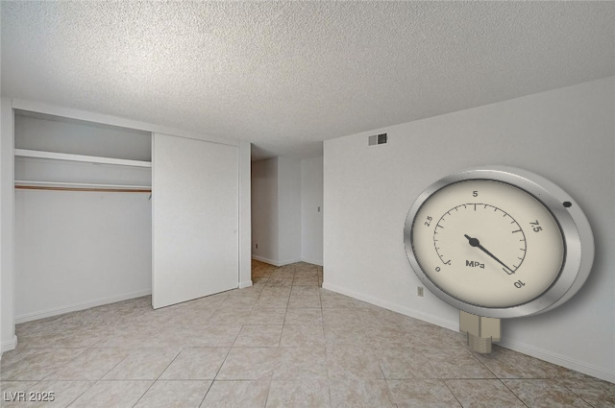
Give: 9.75
